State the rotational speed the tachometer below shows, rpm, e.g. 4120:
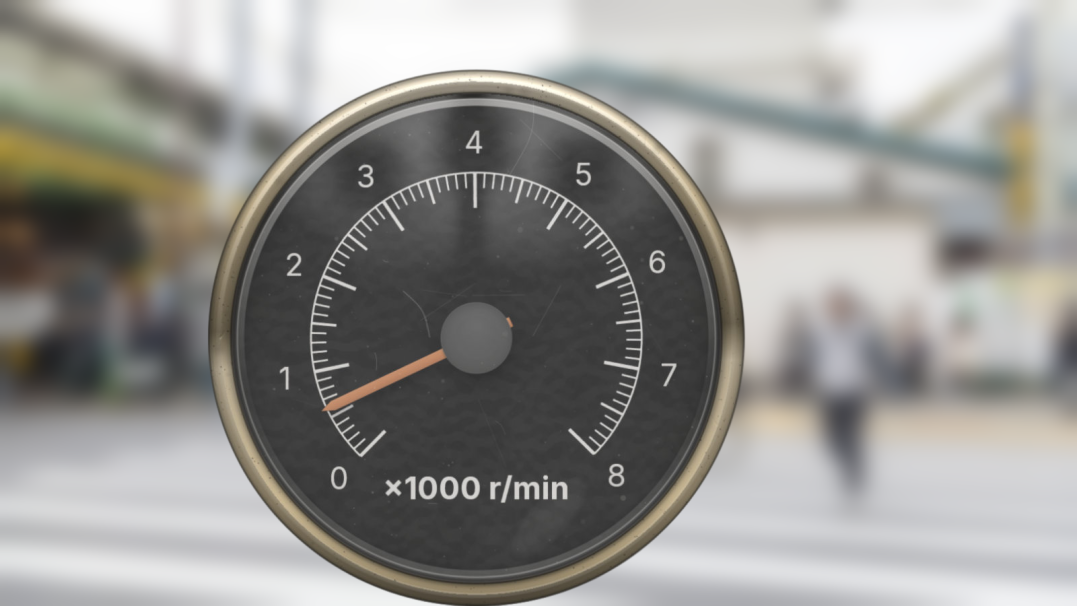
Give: 600
